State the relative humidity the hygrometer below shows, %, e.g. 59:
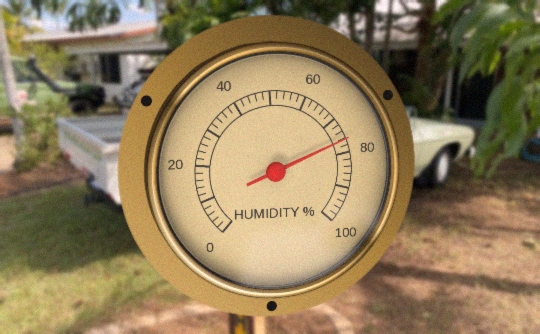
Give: 76
